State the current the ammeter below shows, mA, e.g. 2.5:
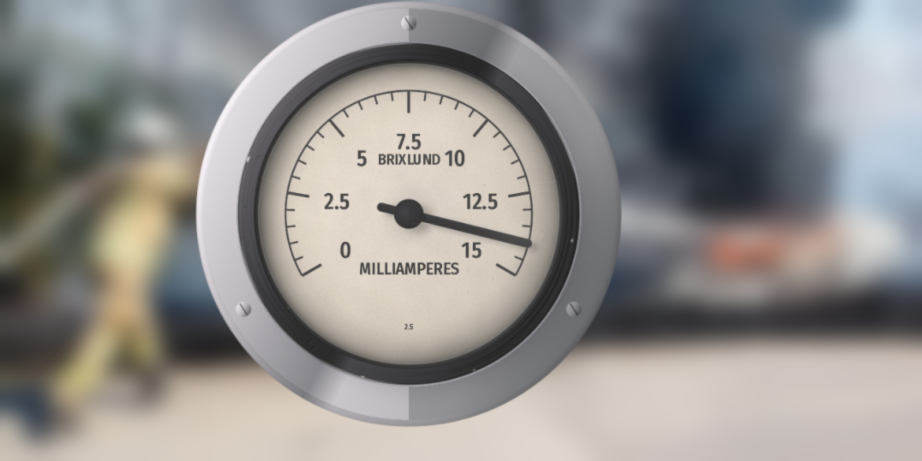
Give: 14
